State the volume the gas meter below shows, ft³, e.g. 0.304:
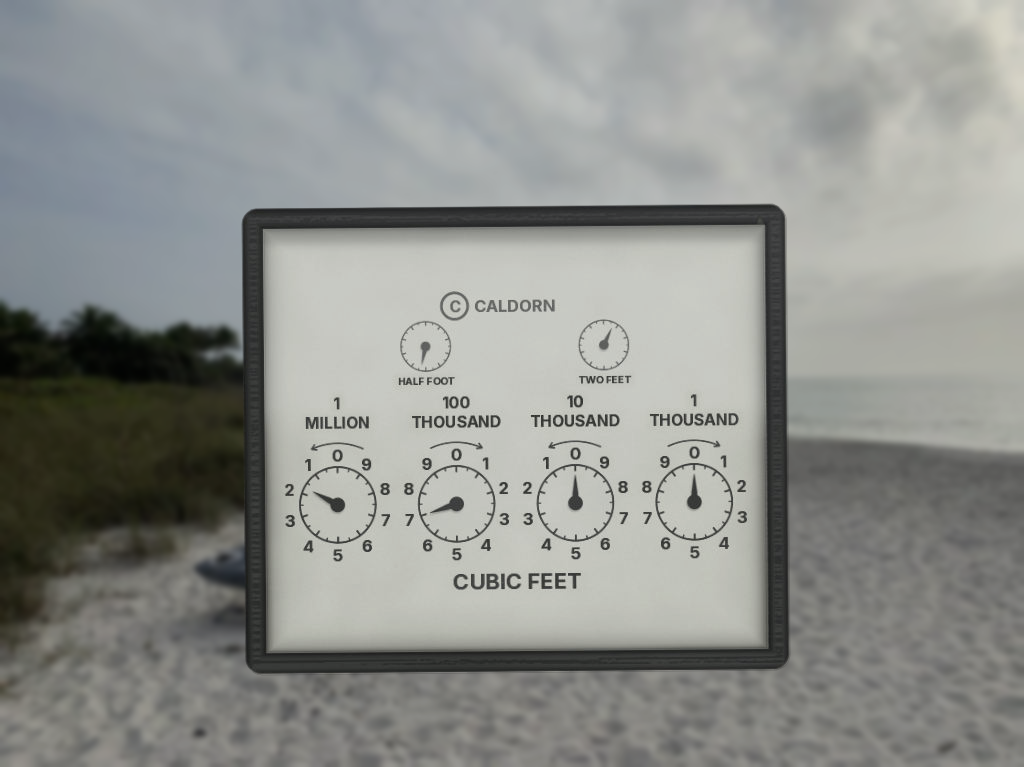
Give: 170000
